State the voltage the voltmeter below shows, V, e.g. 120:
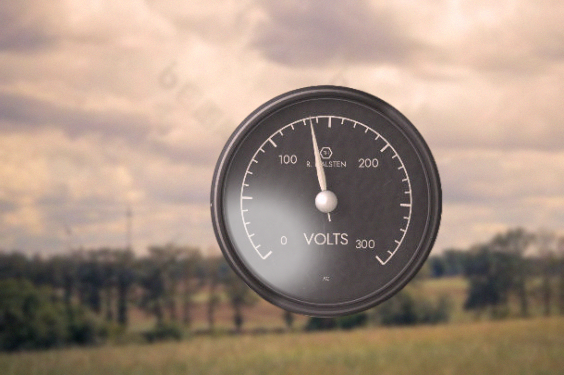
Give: 135
